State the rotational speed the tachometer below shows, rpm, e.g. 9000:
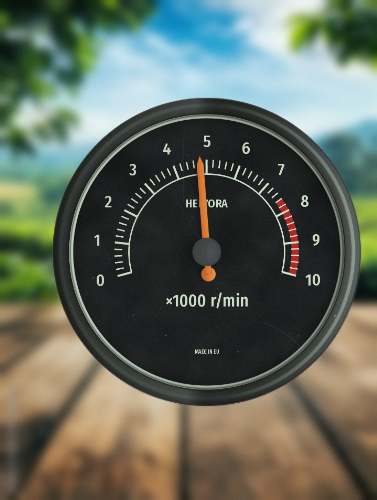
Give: 4800
